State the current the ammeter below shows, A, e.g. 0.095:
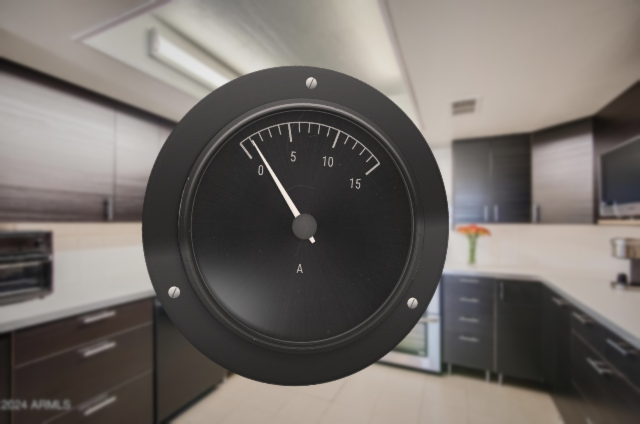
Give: 1
